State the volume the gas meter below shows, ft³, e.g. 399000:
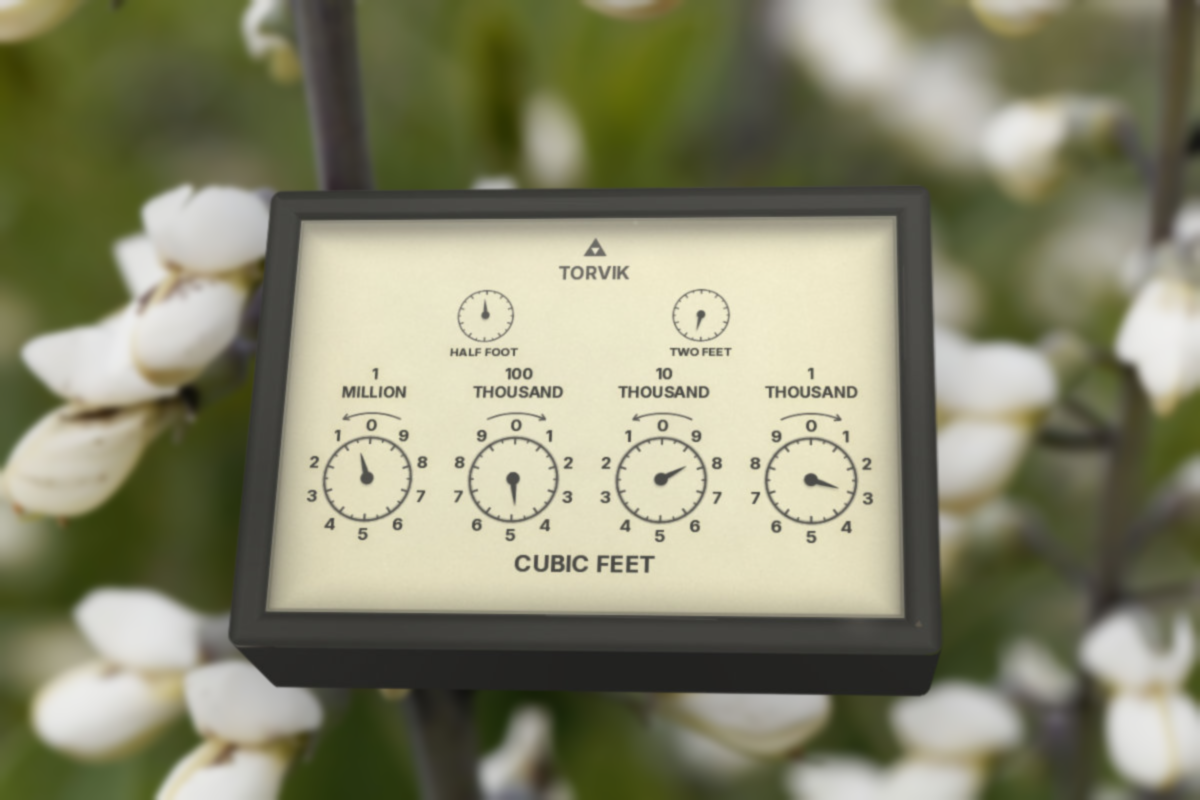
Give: 48300
